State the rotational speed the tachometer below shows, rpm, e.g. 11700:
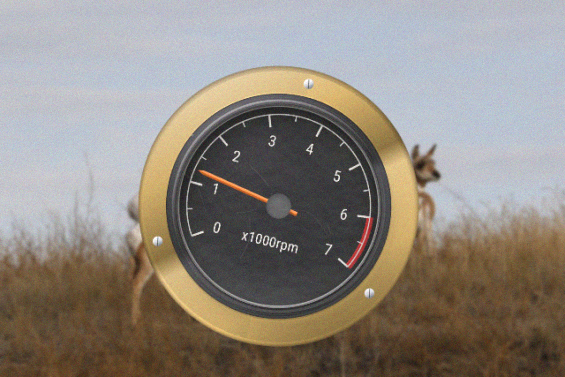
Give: 1250
